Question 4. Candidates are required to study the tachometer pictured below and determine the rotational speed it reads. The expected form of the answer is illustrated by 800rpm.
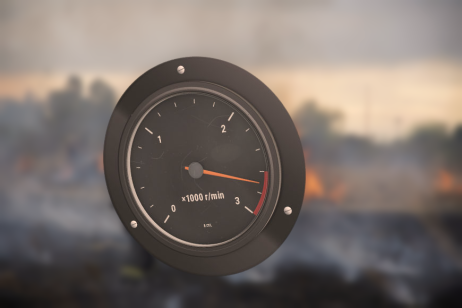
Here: 2700rpm
